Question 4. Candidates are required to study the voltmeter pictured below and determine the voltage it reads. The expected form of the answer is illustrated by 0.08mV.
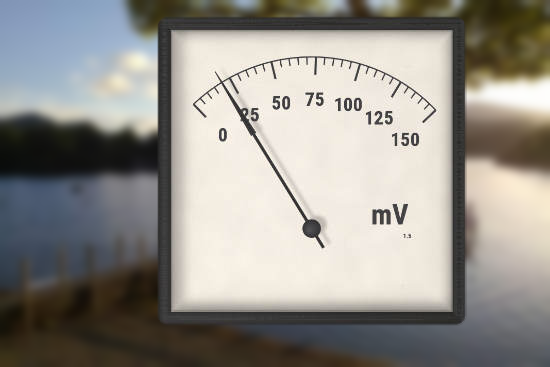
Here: 20mV
